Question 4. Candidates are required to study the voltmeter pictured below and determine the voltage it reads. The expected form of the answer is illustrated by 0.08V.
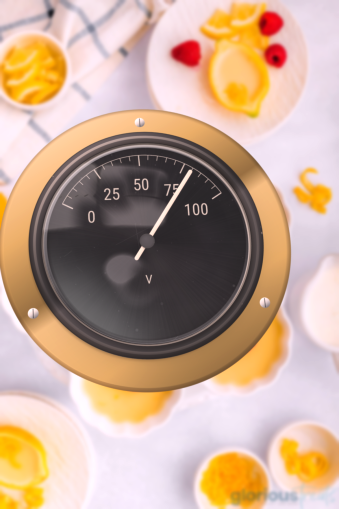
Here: 80V
